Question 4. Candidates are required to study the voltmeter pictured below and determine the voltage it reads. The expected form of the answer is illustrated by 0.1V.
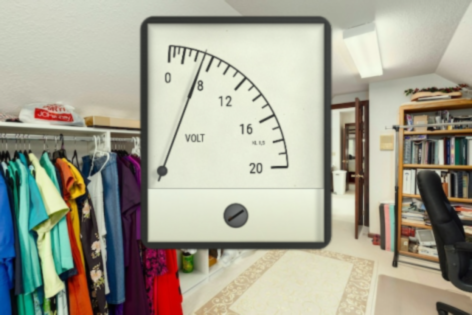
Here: 7V
